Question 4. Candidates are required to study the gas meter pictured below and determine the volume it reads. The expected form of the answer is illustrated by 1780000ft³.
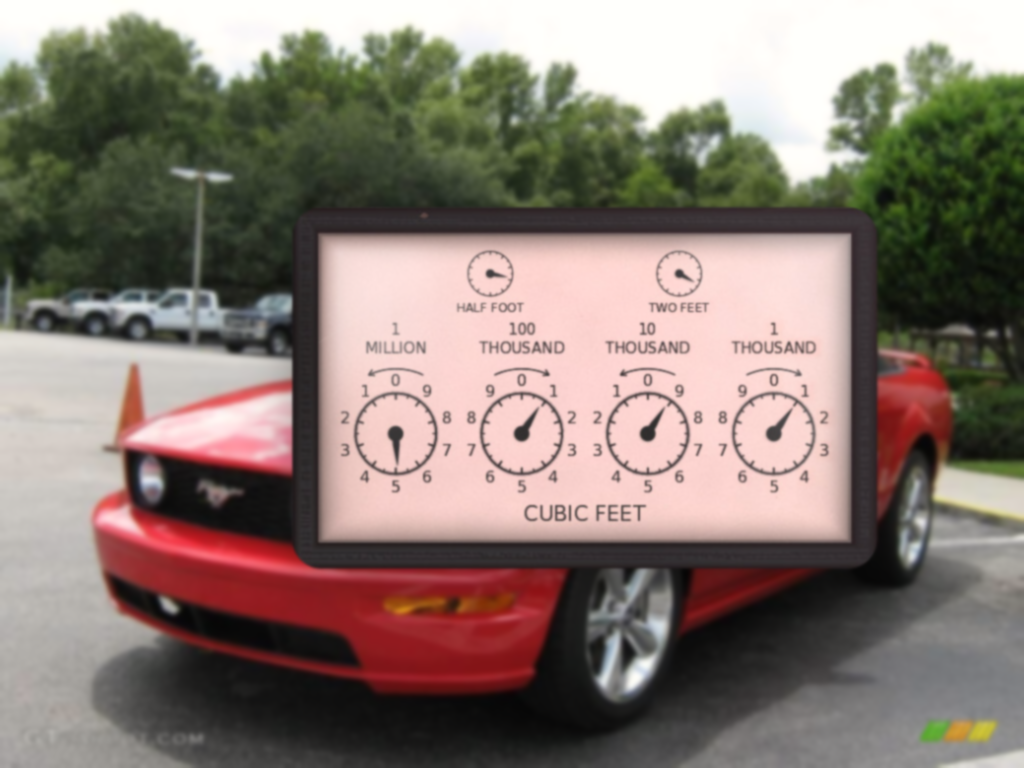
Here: 509100ft³
